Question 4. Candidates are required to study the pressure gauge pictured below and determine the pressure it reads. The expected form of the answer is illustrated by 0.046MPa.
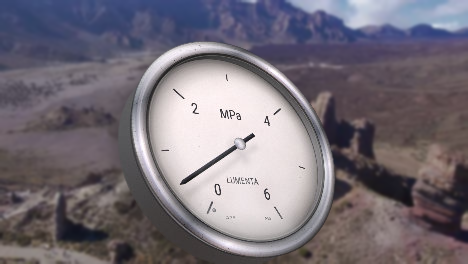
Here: 0.5MPa
